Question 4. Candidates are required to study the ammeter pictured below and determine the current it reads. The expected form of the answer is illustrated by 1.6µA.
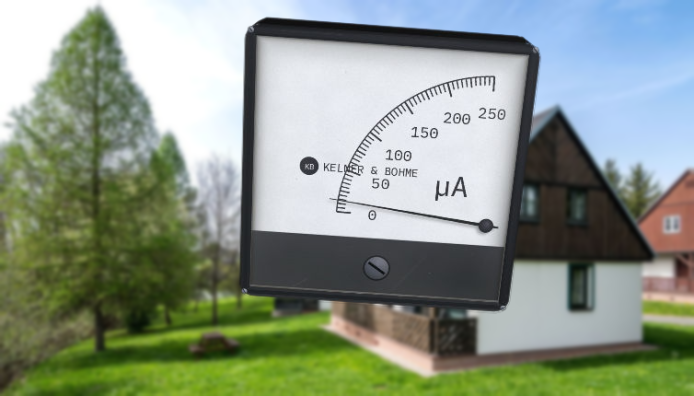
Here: 15µA
